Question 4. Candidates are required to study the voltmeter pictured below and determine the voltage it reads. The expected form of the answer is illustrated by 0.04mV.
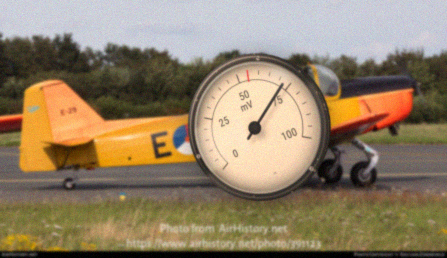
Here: 72.5mV
